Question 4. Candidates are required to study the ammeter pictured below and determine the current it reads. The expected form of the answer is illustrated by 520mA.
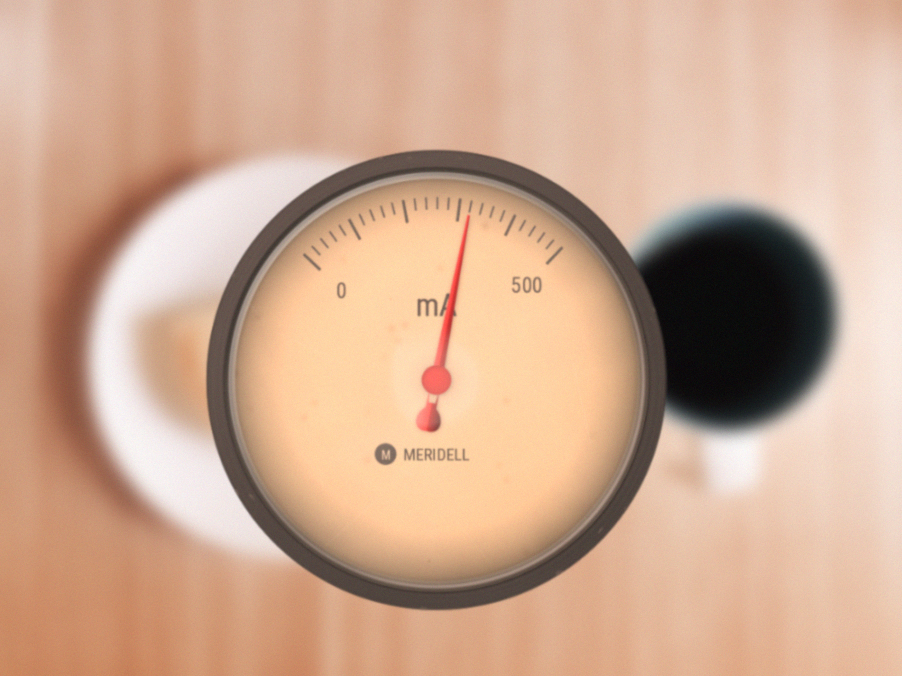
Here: 320mA
